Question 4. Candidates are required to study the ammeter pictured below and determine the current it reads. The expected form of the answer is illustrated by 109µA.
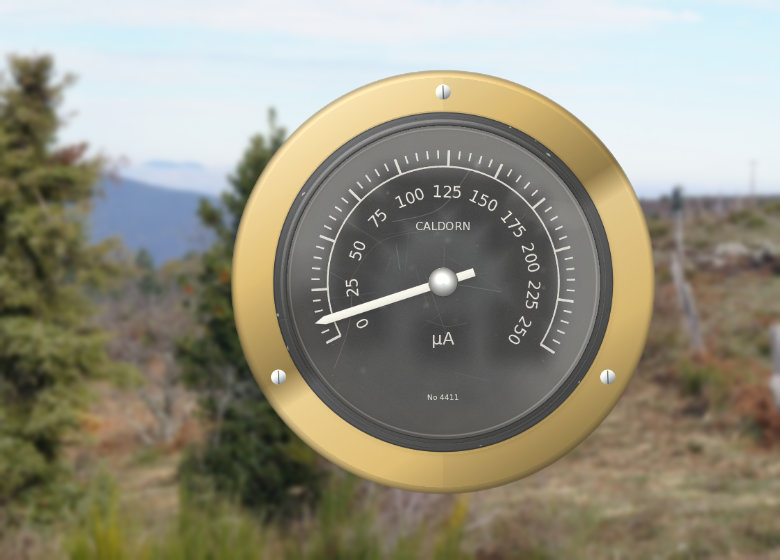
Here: 10µA
